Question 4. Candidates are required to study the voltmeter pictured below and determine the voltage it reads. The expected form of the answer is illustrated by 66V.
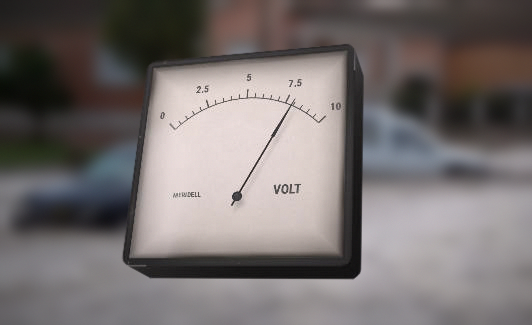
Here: 8V
